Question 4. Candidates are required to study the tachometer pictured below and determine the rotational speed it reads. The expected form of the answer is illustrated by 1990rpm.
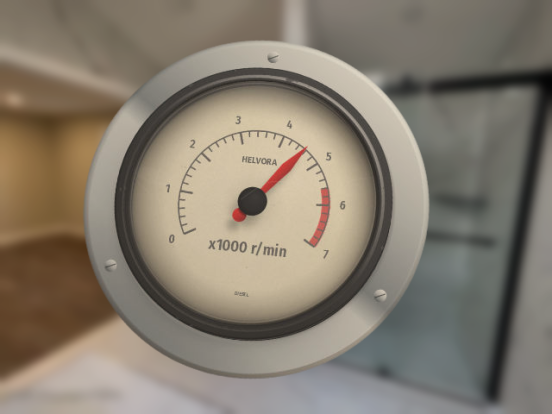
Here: 4600rpm
